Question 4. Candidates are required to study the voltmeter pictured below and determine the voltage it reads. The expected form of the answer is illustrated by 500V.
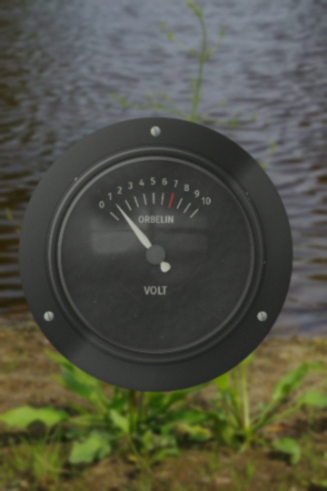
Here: 1V
